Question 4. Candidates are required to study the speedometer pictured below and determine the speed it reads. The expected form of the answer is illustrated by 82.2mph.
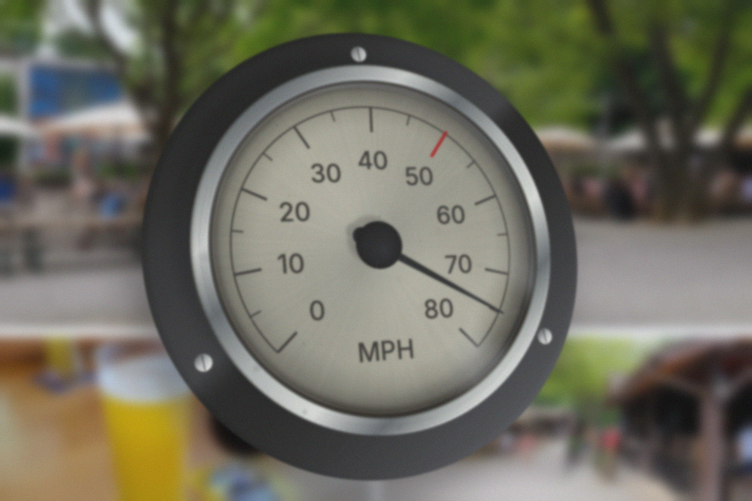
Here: 75mph
